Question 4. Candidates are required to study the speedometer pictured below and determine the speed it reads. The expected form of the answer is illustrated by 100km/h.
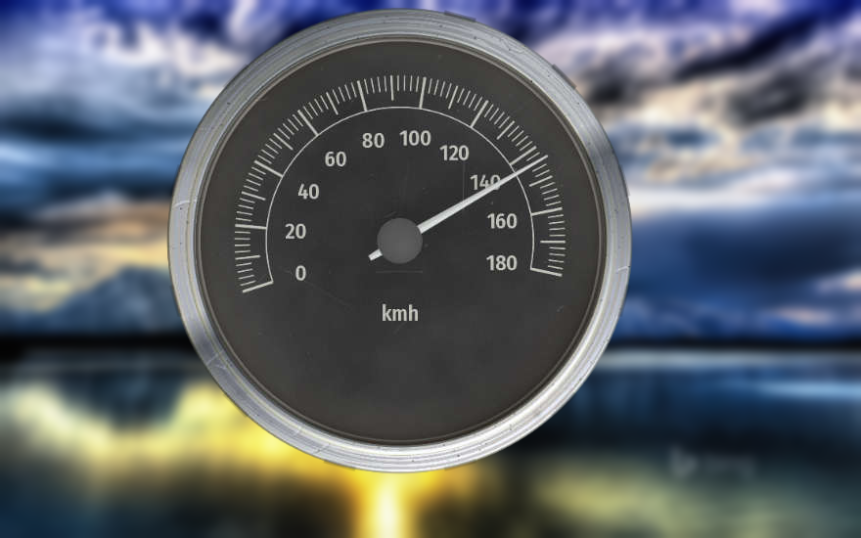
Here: 144km/h
